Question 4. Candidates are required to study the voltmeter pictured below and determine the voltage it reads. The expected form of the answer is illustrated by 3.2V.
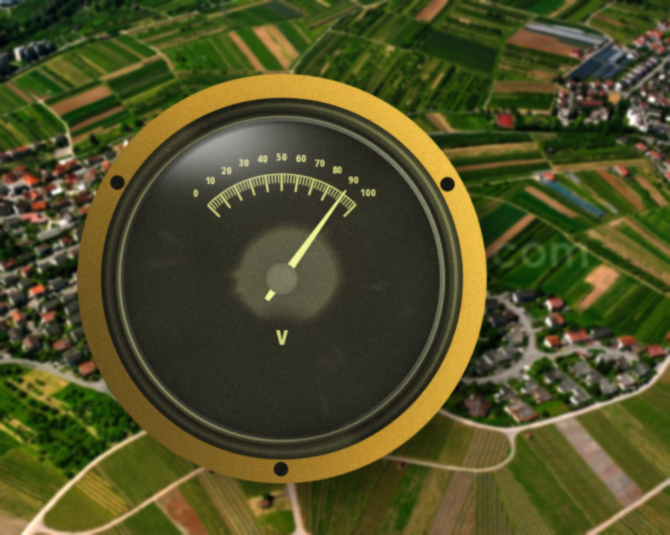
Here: 90V
